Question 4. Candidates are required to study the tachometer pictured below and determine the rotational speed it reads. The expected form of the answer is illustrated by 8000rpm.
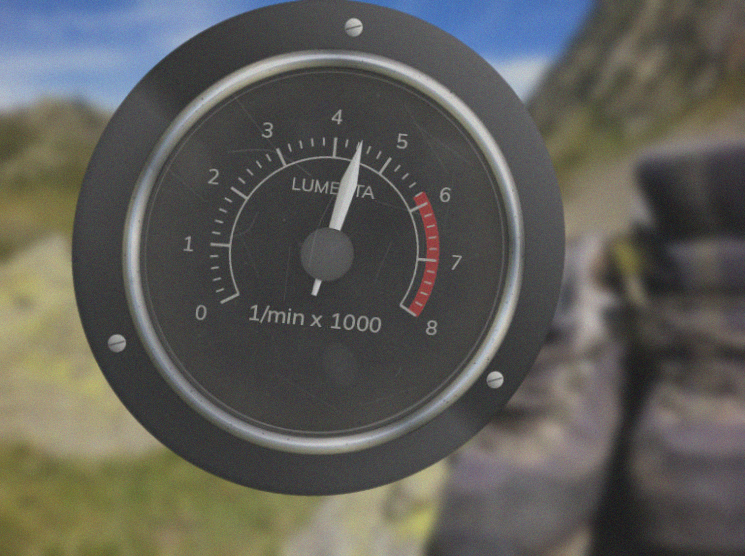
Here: 4400rpm
